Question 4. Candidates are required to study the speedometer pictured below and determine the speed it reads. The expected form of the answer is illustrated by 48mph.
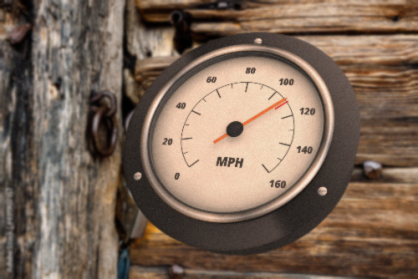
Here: 110mph
